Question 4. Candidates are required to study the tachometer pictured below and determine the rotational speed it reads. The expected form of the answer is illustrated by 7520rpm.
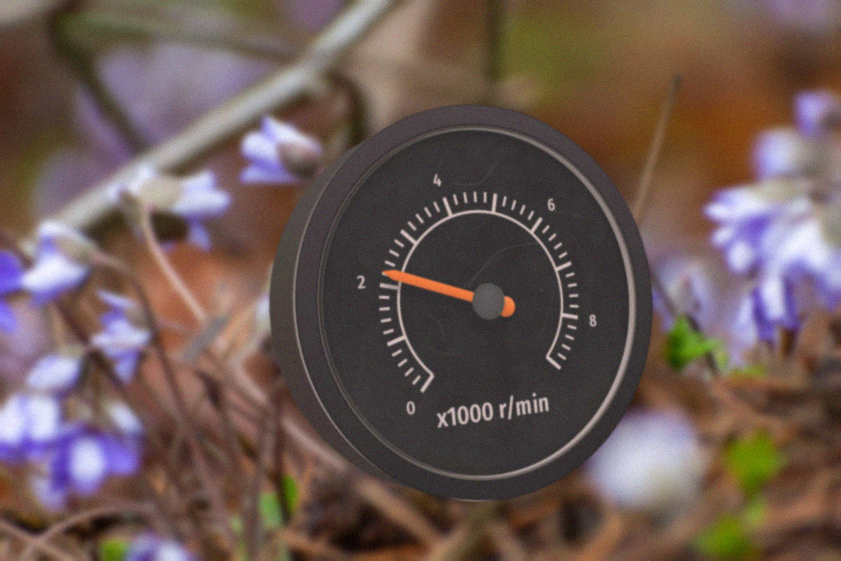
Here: 2200rpm
